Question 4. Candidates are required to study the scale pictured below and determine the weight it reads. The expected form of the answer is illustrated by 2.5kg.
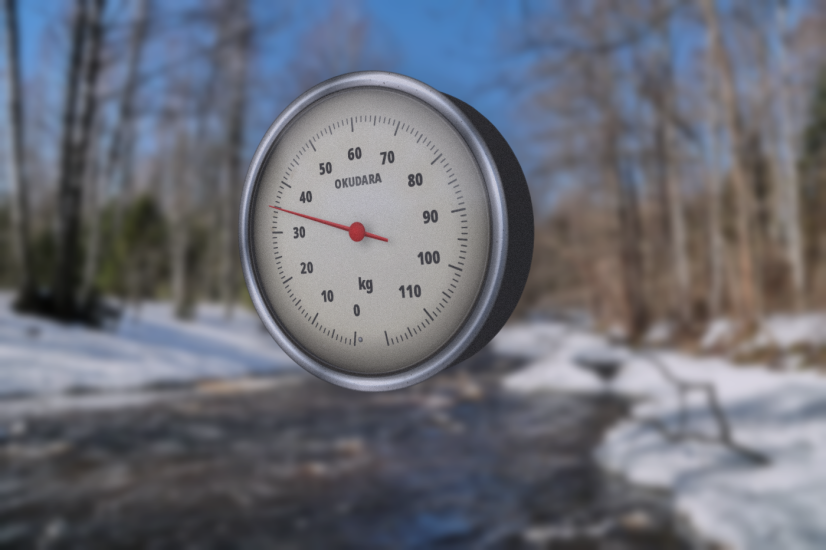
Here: 35kg
